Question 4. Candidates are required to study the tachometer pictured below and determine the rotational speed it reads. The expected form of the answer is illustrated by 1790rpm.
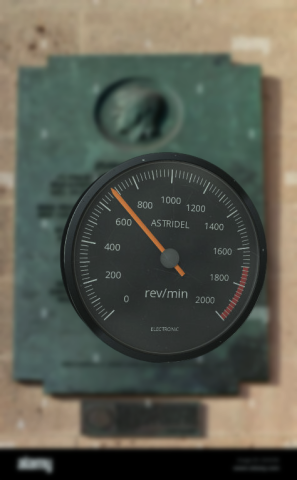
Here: 680rpm
